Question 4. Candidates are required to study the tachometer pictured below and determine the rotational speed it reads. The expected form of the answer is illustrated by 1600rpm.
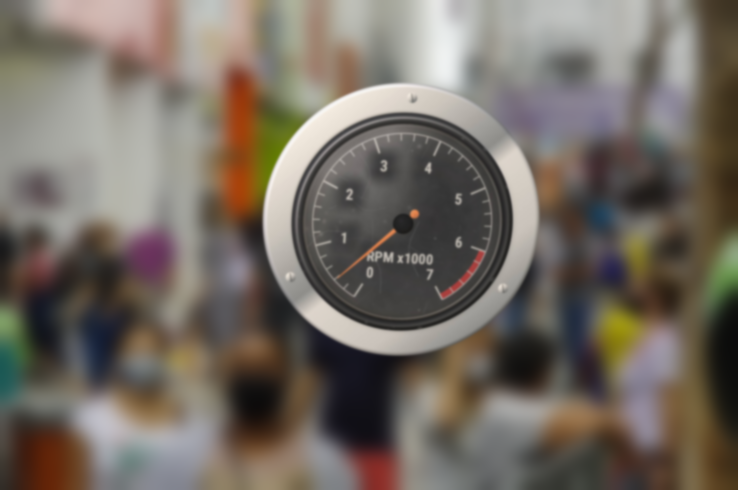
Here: 400rpm
